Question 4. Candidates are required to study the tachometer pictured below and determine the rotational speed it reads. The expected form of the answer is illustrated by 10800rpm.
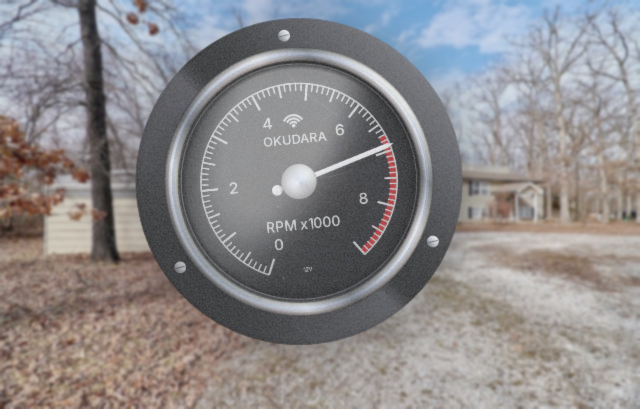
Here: 6900rpm
